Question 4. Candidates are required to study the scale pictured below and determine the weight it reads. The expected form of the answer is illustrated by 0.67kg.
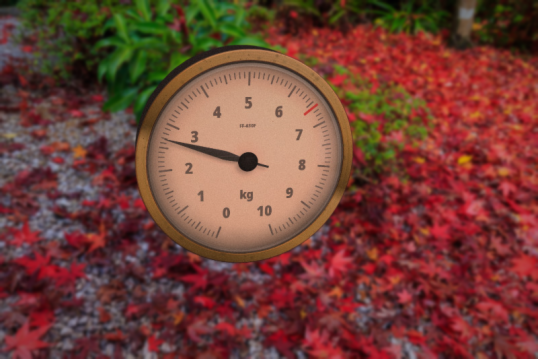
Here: 2.7kg
